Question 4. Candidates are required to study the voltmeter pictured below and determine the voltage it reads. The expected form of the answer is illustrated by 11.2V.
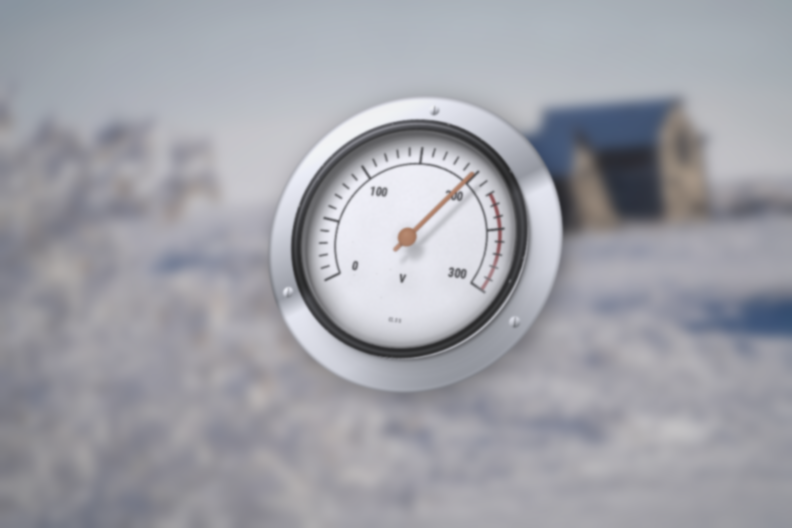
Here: 200V
